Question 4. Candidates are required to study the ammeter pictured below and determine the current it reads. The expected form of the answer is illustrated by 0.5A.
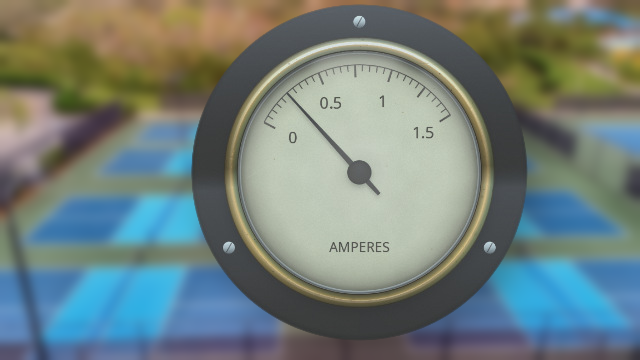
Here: 0.25A
